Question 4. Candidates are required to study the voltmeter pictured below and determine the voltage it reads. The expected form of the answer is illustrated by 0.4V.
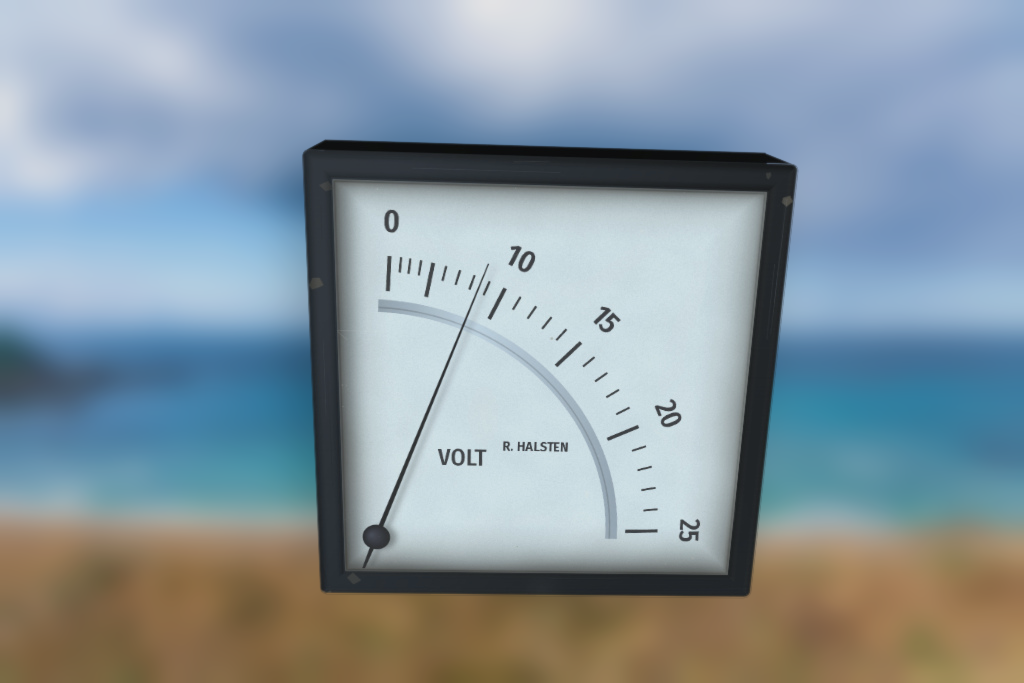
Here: 8.5V
